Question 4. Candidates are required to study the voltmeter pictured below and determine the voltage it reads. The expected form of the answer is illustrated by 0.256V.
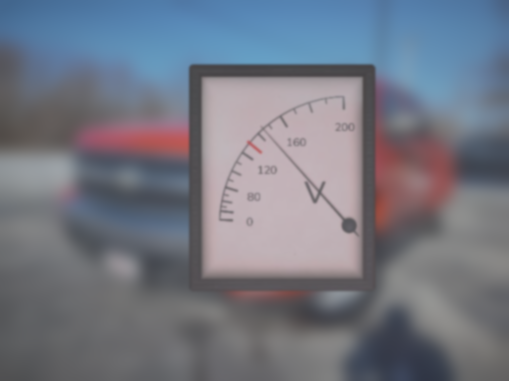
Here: 145V
